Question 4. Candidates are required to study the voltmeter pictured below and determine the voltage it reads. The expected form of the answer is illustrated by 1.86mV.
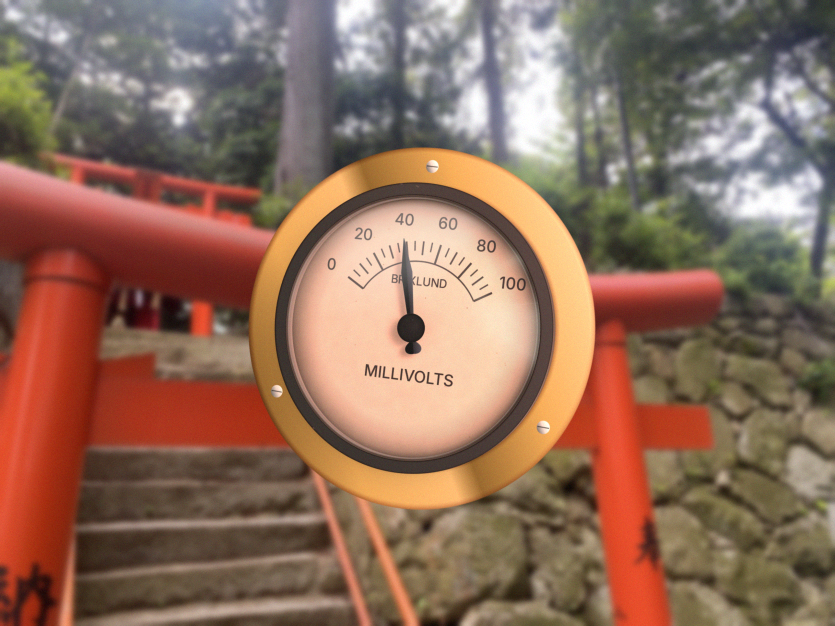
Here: 40mV
